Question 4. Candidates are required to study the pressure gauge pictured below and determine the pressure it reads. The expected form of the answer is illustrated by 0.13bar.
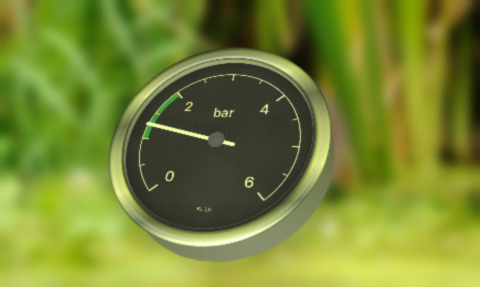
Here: 1.25bar
